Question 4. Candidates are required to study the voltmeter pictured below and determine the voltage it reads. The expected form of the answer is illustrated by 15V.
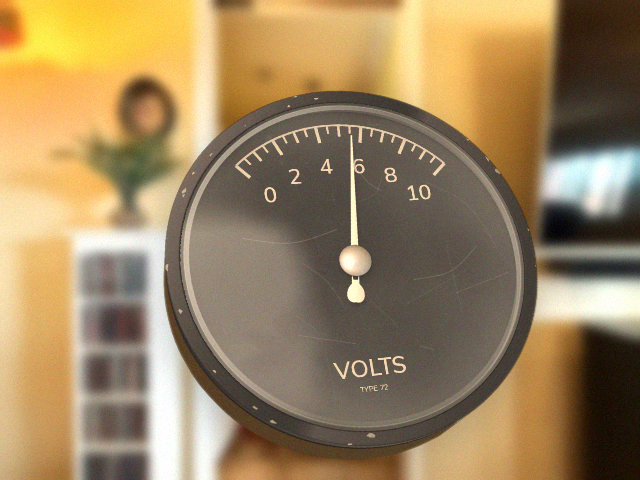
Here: 5.5V
